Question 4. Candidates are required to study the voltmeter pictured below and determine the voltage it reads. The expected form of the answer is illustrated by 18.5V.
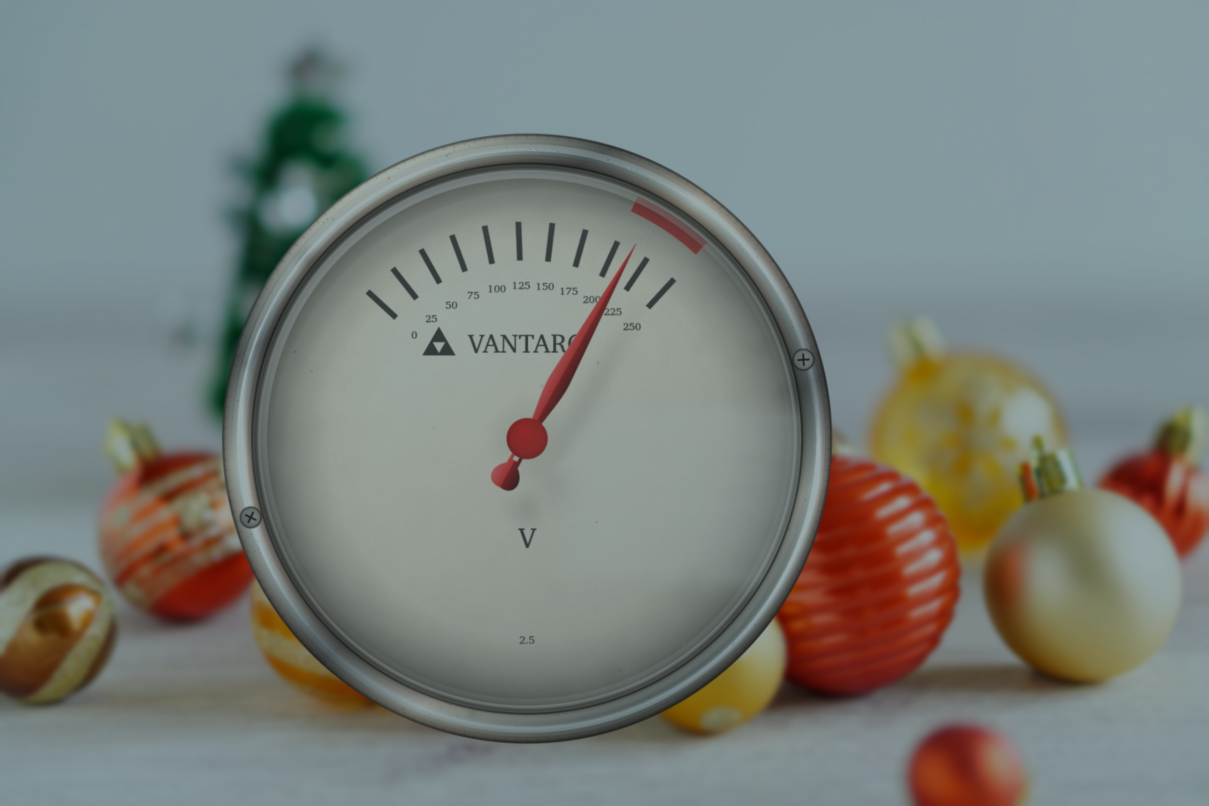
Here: 212.5V
